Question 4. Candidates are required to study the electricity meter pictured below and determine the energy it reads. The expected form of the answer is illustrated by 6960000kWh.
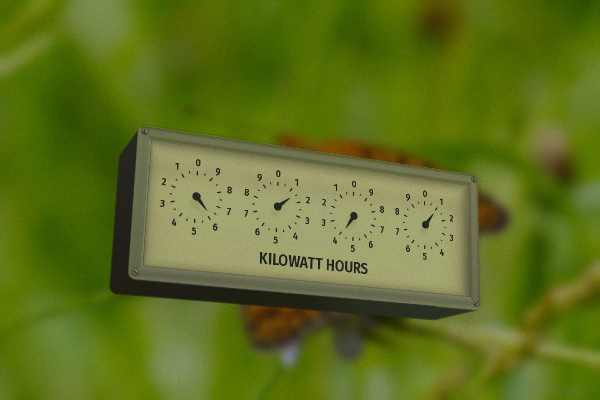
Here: 6141kWh
